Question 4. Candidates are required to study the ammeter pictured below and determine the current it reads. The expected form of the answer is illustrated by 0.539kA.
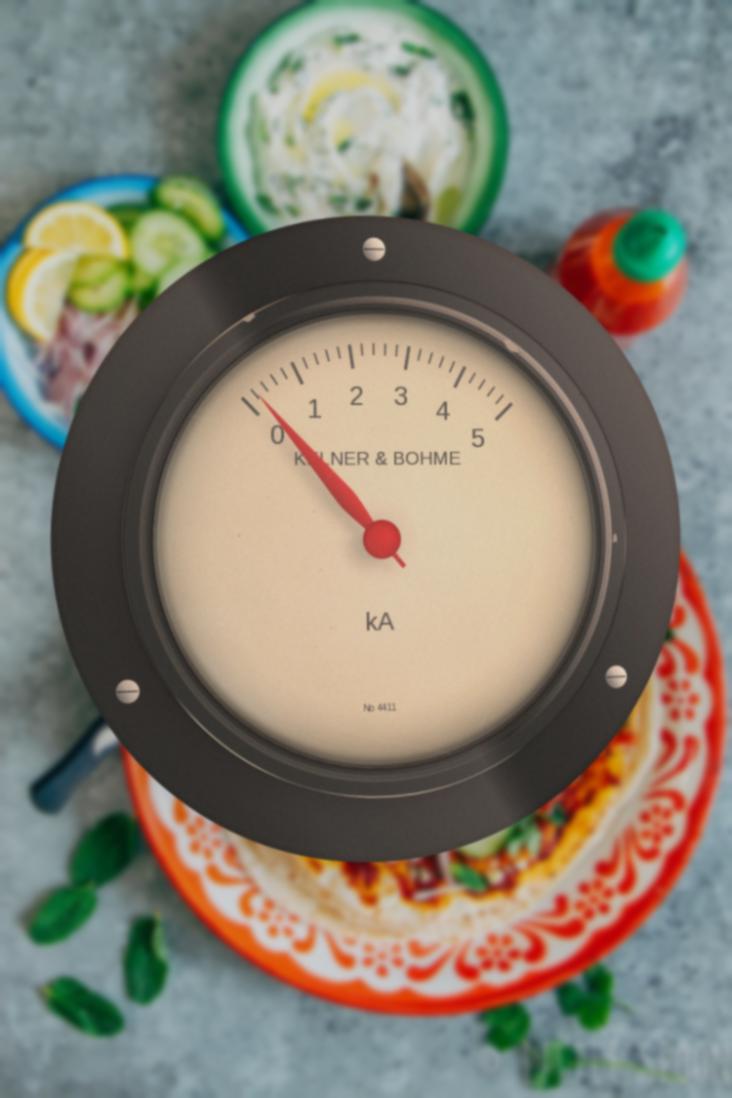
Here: 0.2kA
